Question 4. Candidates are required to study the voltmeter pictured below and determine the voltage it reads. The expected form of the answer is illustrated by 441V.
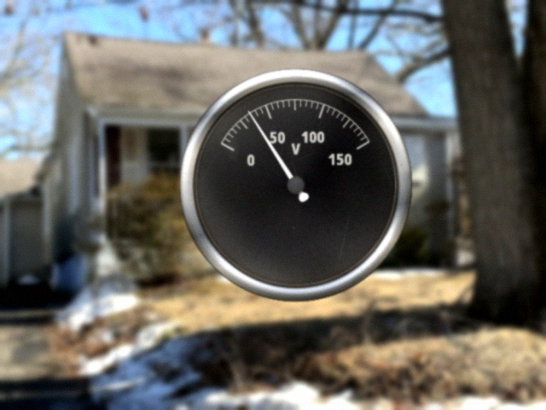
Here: 35V
